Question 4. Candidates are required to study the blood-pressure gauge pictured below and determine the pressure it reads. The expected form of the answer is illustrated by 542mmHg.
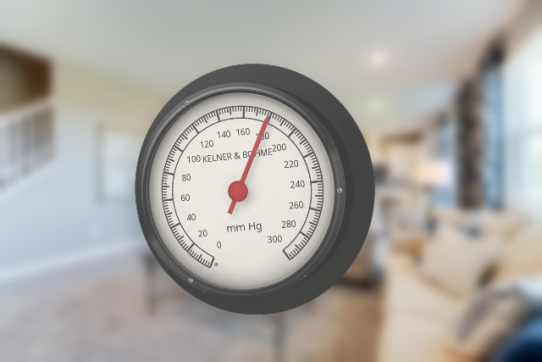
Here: 180mmHg
